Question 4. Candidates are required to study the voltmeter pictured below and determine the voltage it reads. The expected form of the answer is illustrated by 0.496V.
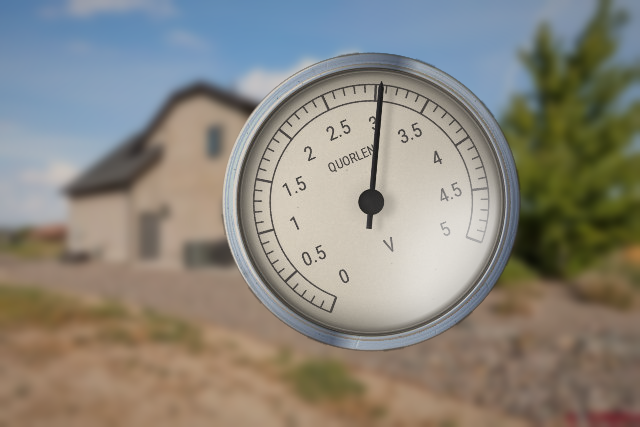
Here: 3.05V
